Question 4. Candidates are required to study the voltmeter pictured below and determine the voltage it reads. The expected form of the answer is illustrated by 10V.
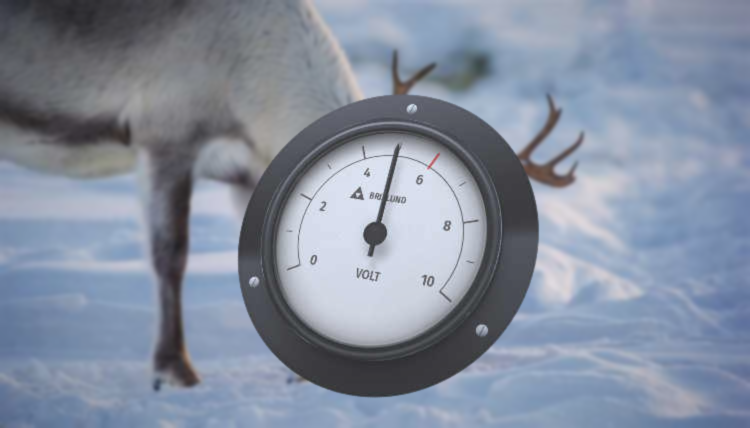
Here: 5V
